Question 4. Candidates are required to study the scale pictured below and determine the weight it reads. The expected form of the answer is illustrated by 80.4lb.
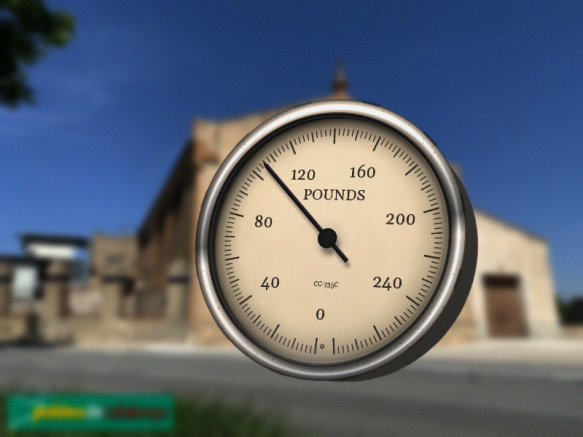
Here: 106lb
